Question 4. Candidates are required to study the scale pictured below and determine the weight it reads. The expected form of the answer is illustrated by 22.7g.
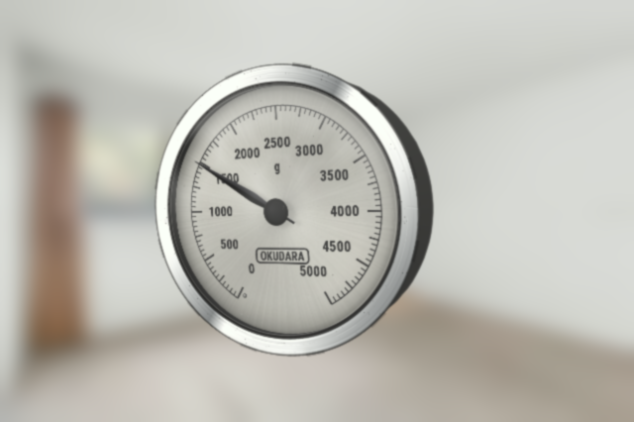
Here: 1500g
